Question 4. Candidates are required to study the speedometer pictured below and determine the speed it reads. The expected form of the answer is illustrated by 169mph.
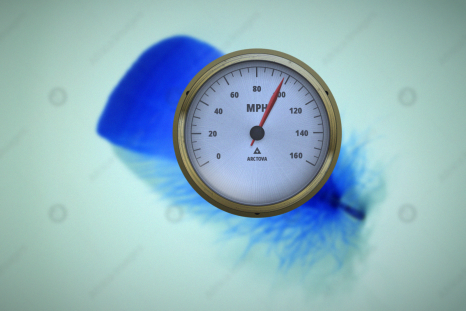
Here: 97.5mph
